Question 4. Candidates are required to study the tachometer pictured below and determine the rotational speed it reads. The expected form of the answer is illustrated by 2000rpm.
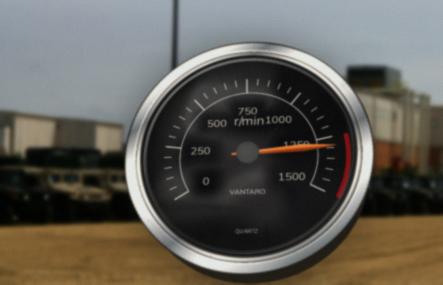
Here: 1300rpm
